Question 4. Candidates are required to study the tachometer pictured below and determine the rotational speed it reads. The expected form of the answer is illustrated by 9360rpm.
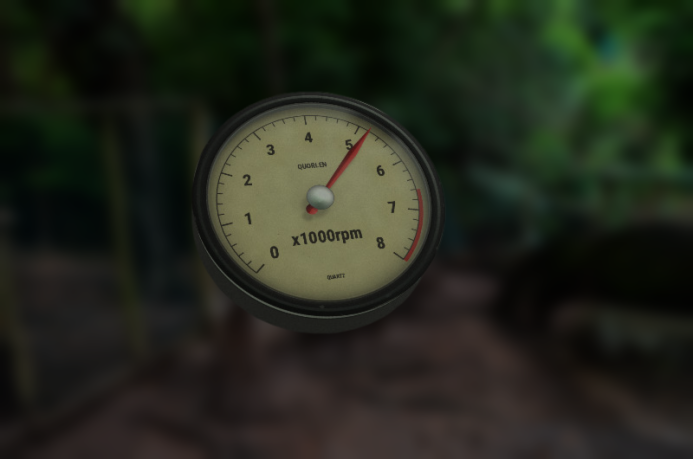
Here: 5200rpm
